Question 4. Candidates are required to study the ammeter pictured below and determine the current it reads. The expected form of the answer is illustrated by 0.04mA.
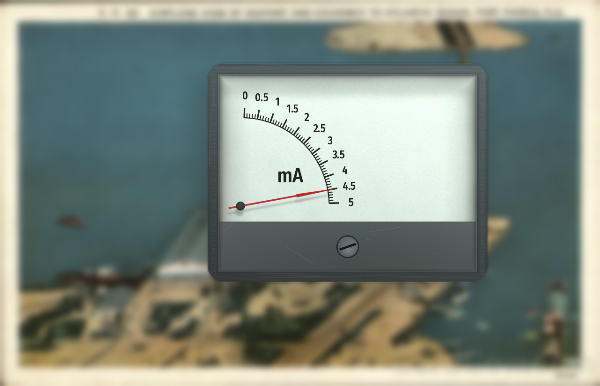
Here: 4.5mA
